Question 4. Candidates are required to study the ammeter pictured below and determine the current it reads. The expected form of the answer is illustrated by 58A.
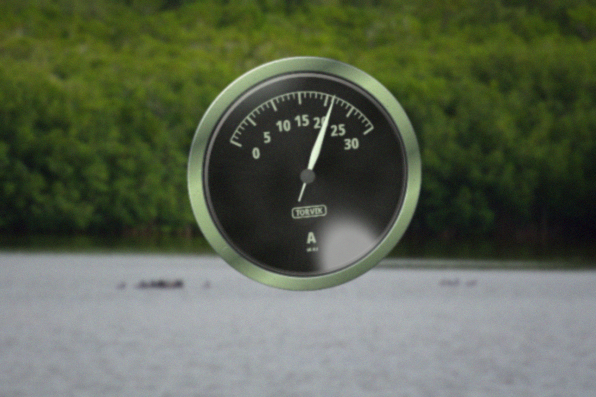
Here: 21A
